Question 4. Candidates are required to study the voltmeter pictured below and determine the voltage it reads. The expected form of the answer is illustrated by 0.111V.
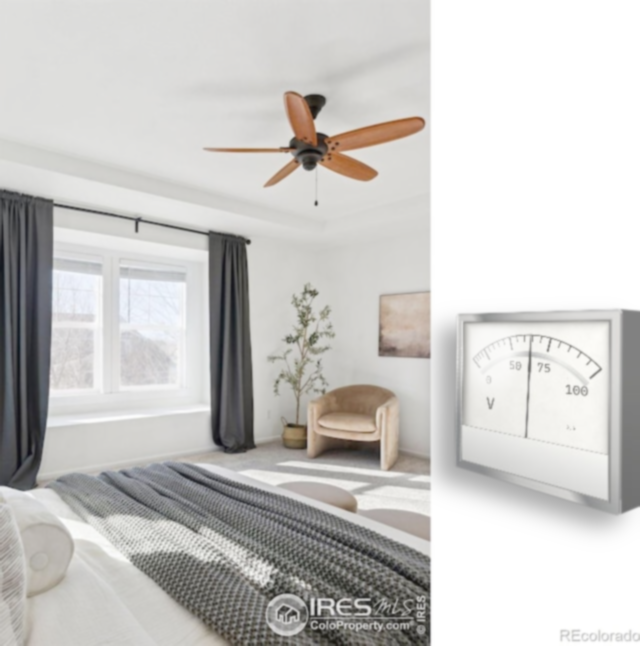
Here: 65V
